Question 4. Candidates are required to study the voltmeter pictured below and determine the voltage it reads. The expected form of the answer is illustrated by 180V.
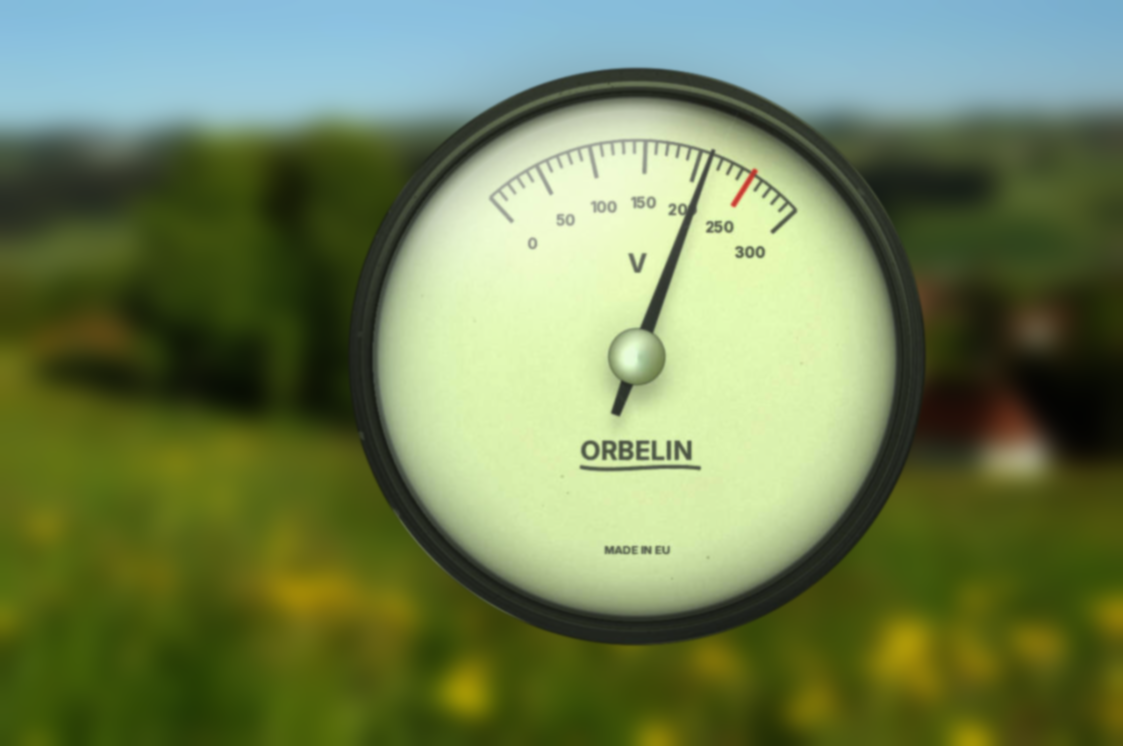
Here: 210V
